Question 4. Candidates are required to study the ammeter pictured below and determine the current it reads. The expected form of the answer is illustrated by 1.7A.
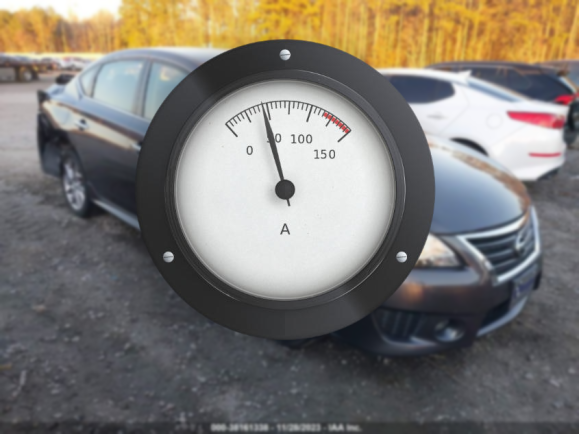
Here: 45A
